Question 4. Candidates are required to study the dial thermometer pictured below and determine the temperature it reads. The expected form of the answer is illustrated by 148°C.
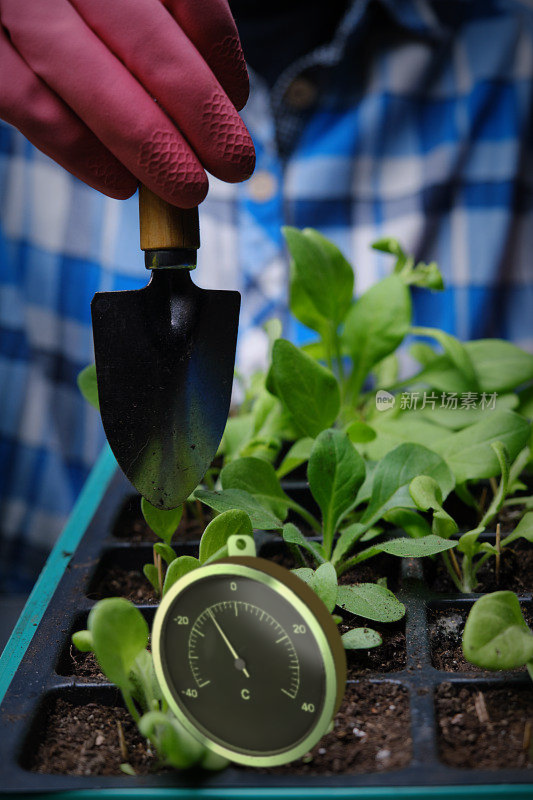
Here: -10°C
